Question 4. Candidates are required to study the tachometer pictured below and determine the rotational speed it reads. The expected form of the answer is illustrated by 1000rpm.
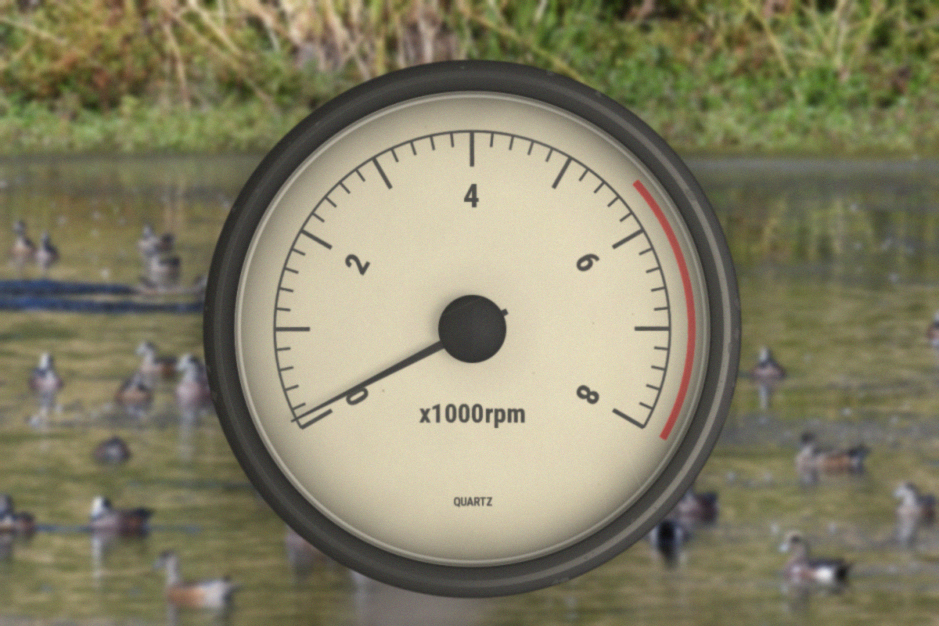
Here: 100rpm
